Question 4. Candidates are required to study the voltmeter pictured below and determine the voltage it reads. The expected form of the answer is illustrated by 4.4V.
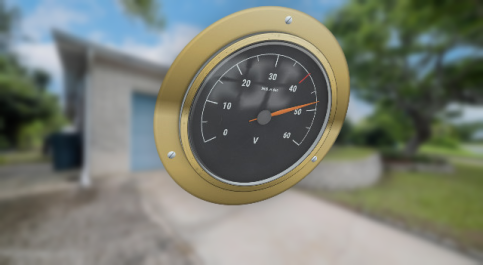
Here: 47.5V
